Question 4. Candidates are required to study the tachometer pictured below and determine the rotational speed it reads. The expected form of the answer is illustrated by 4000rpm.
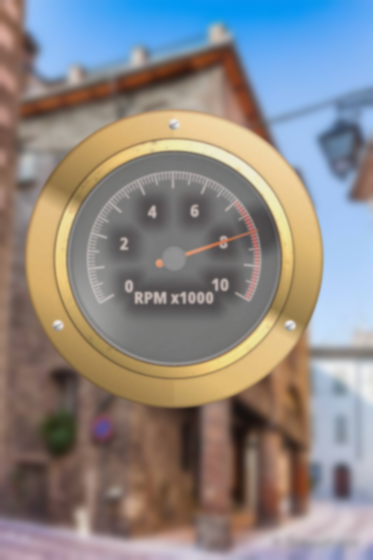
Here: 8000rpm
